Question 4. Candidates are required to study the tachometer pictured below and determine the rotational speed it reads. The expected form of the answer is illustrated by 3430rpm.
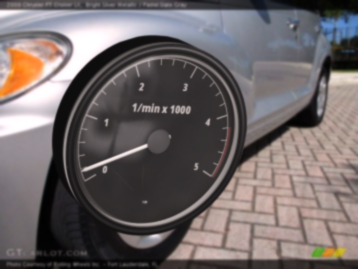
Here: 200rpm
